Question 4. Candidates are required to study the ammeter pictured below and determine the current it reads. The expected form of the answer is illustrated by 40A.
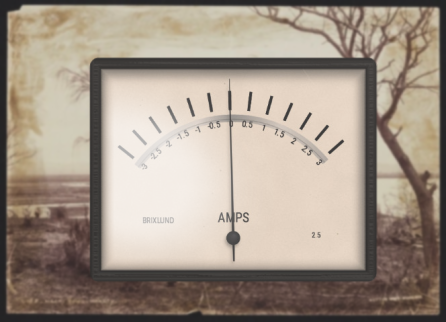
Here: 0A
